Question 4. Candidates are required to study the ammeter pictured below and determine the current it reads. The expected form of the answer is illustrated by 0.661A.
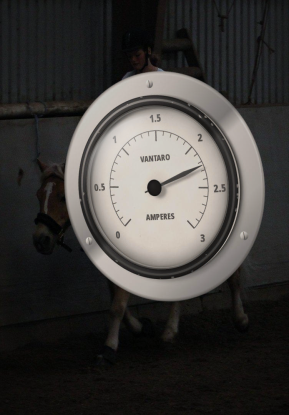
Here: 2.25A
